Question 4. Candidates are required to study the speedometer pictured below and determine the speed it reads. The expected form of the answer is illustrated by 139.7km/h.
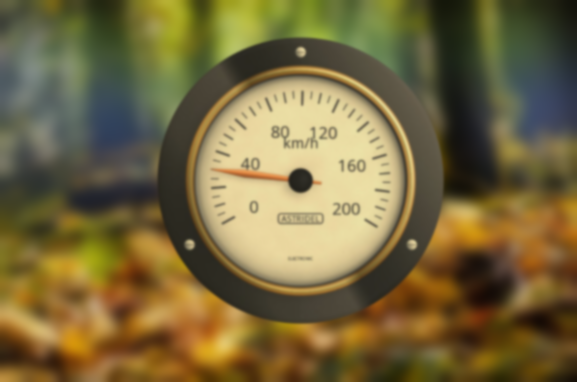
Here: 30km/h
